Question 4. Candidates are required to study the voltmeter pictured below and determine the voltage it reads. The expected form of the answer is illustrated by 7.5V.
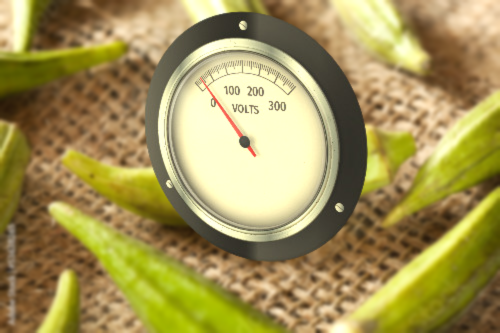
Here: 25V
